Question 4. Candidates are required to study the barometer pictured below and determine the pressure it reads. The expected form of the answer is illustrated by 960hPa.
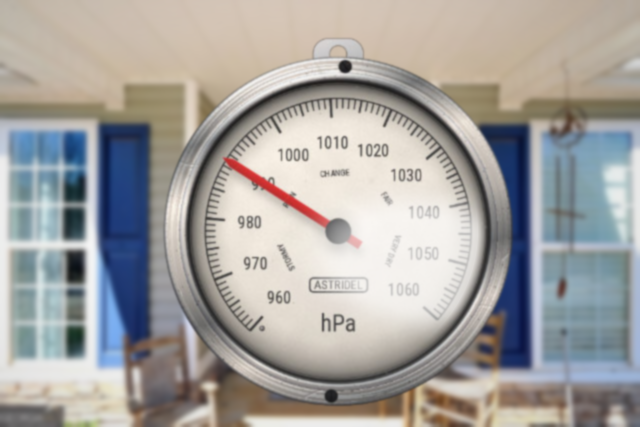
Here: 990hPa
